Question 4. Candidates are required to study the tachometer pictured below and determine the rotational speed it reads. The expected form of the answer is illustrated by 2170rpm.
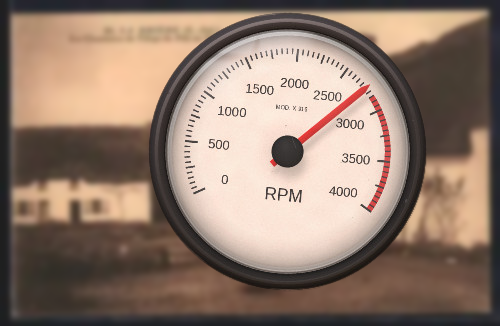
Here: 2750rpm
